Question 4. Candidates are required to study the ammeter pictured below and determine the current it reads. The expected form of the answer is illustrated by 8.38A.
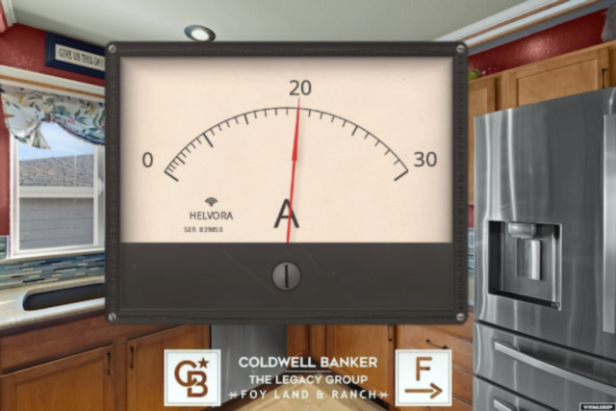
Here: 20A
